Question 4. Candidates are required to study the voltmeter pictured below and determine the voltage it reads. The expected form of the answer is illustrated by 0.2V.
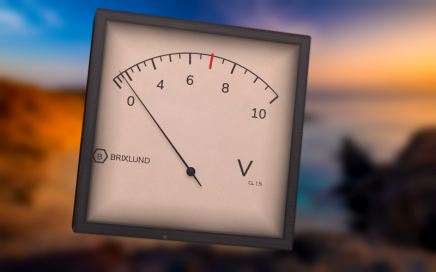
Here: 1.5V
